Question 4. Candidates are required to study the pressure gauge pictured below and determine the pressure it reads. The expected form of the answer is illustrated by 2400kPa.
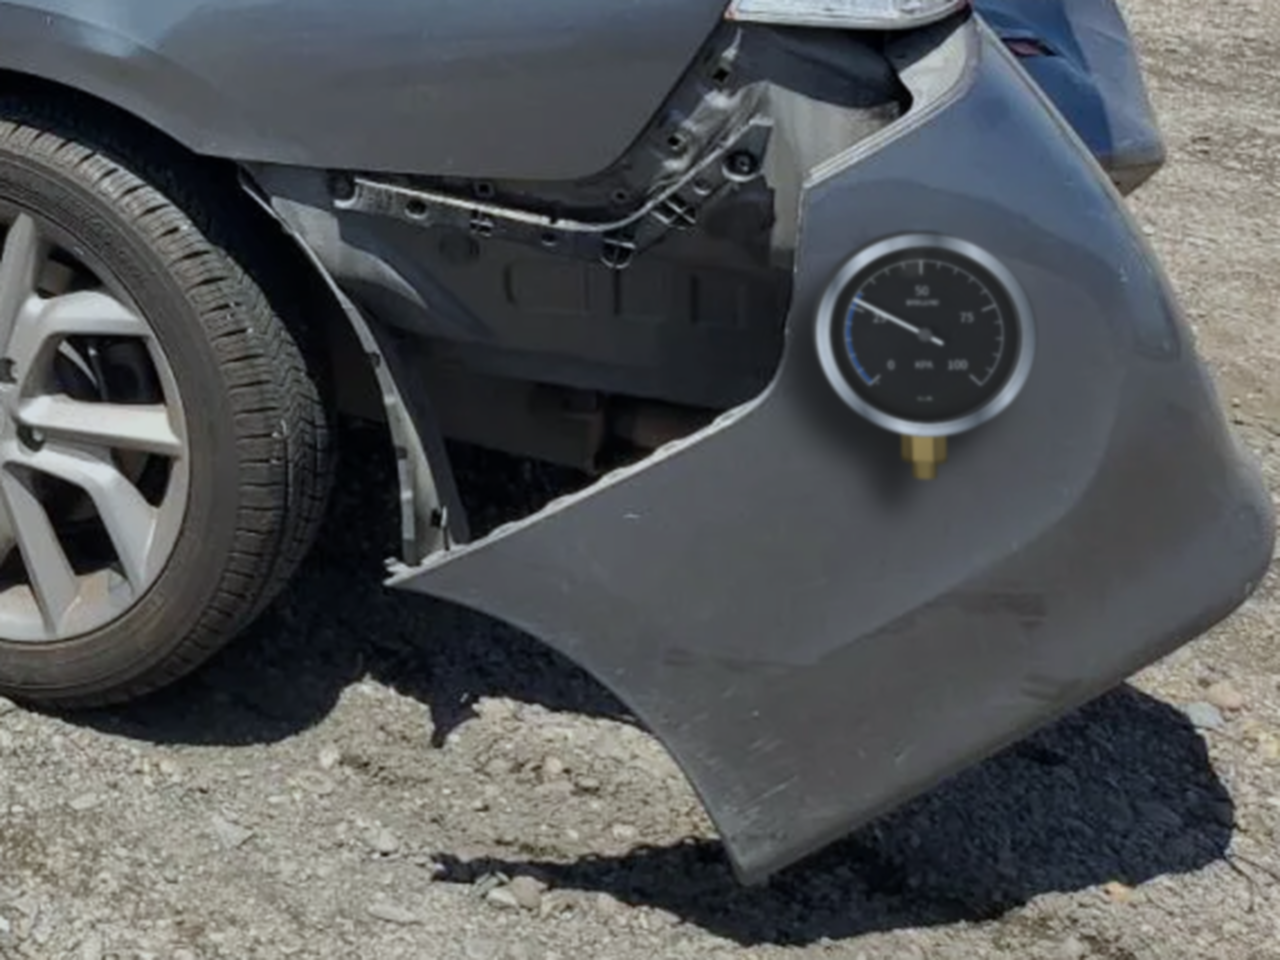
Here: 27.5kPa
